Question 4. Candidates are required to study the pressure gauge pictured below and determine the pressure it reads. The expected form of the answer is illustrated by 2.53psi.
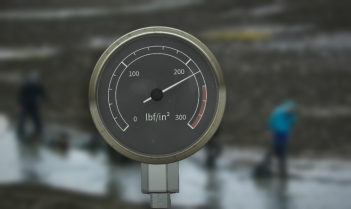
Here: 220psi
